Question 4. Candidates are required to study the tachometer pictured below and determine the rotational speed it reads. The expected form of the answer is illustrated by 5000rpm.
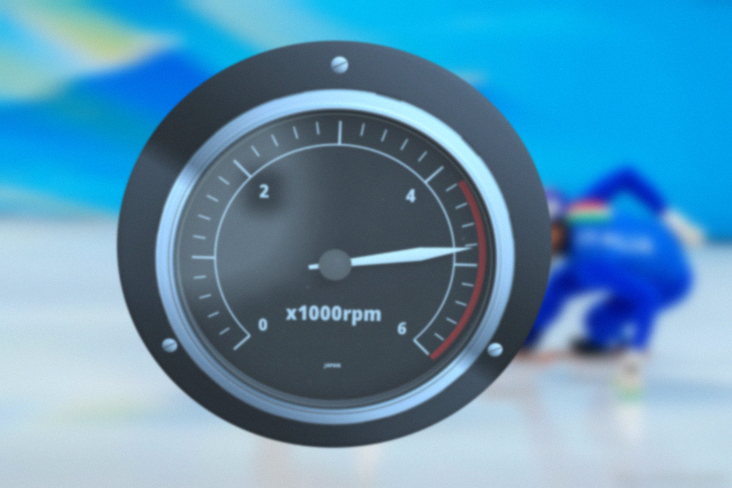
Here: 4800rpm
